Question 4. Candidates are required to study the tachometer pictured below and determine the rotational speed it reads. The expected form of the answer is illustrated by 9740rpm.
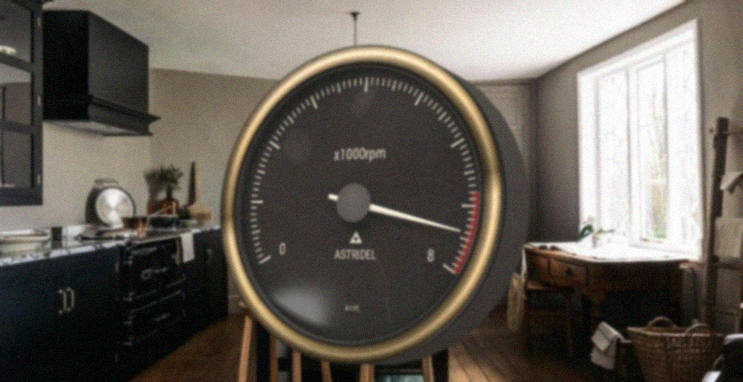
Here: 7400rpm
